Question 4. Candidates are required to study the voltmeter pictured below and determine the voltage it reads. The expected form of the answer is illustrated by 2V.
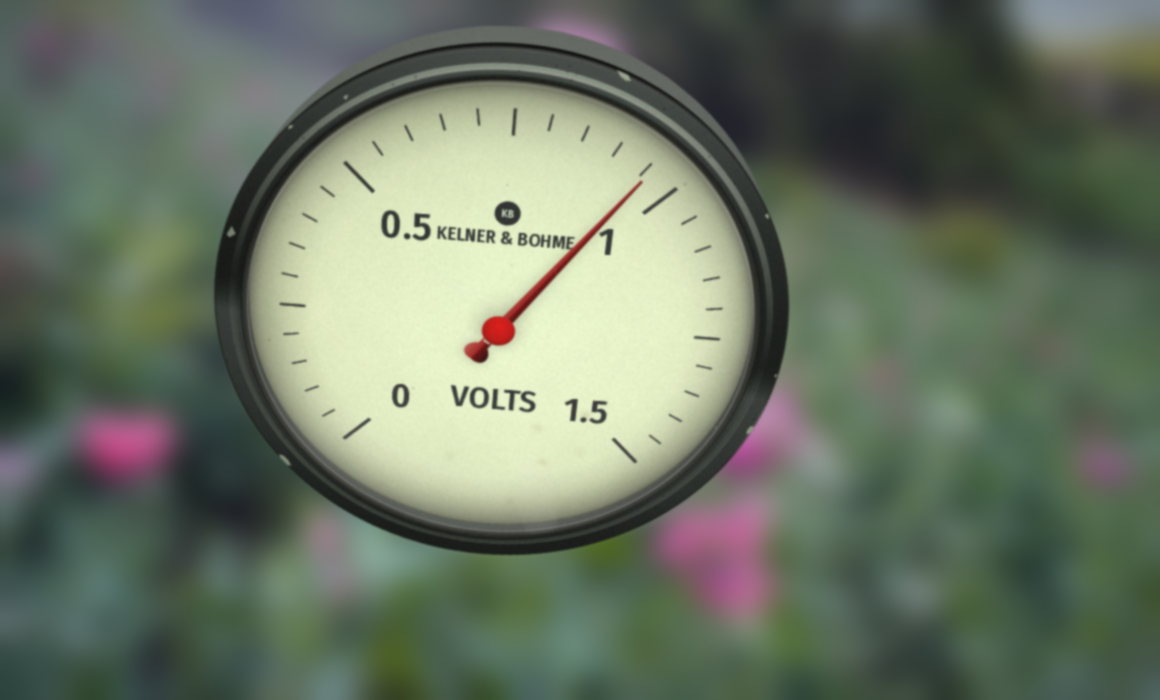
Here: 0.95V
